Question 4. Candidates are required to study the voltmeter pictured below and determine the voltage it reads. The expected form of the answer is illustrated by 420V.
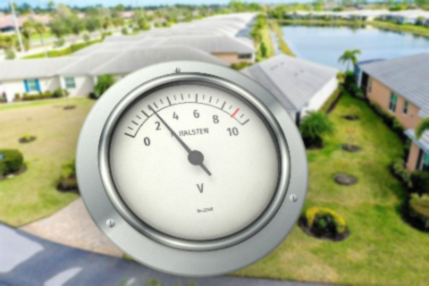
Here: 2.5V
